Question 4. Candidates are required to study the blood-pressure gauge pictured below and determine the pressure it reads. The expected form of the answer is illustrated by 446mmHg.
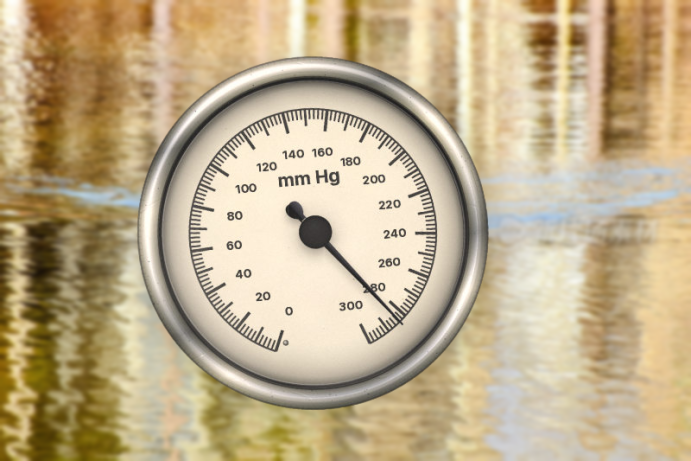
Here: 284mmHg
